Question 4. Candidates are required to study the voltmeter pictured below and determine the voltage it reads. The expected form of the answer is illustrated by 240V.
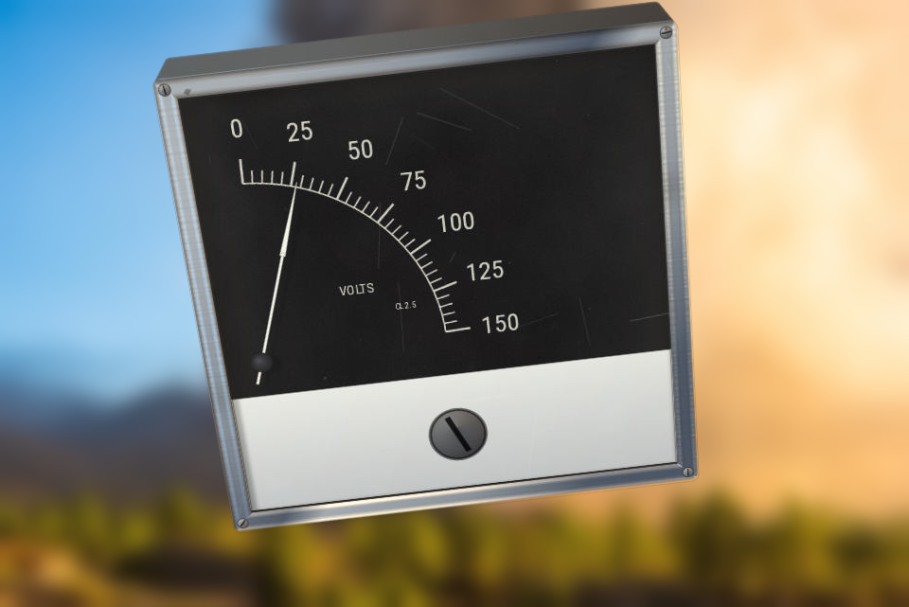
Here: 27.5V
